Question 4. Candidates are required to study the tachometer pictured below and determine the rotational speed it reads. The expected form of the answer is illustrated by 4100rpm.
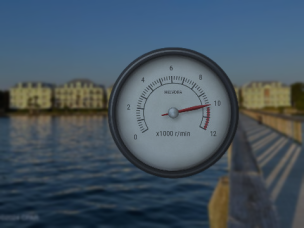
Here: 10000rpm
